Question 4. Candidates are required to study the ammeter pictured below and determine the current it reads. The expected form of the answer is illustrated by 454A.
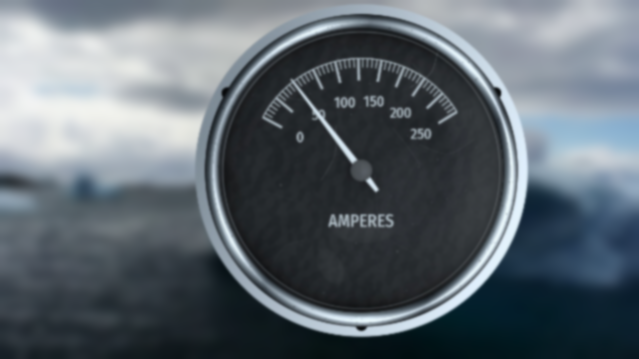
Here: 50A
